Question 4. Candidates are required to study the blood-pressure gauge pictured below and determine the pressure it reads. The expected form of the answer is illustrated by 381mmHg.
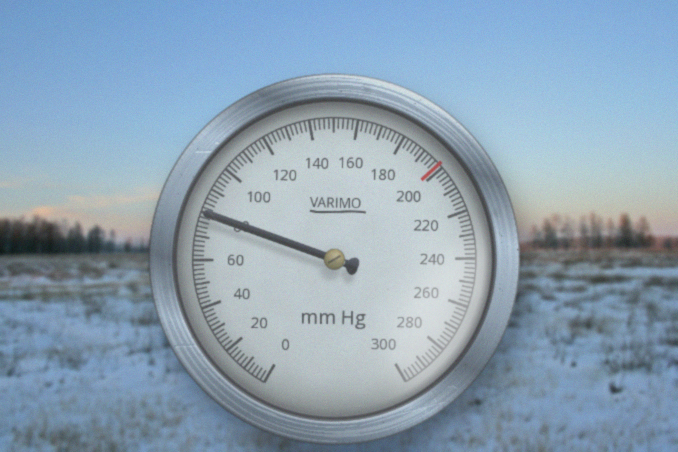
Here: 80mmHg
